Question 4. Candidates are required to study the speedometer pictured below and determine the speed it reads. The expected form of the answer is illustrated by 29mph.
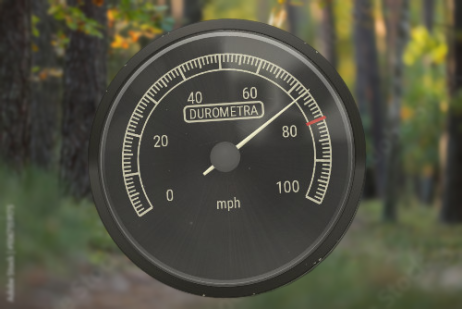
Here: 73mph
